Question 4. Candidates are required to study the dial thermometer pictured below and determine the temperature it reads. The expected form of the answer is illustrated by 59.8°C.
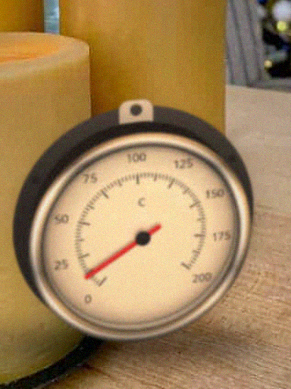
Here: 12.5°C
